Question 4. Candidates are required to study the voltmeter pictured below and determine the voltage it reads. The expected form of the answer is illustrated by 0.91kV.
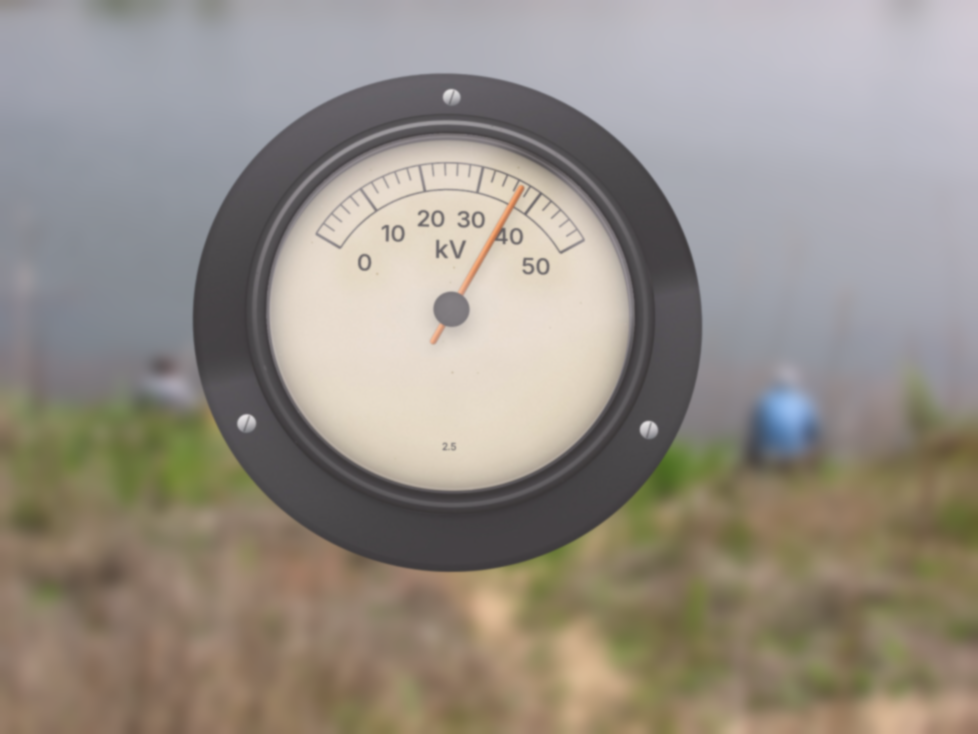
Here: 37kV
